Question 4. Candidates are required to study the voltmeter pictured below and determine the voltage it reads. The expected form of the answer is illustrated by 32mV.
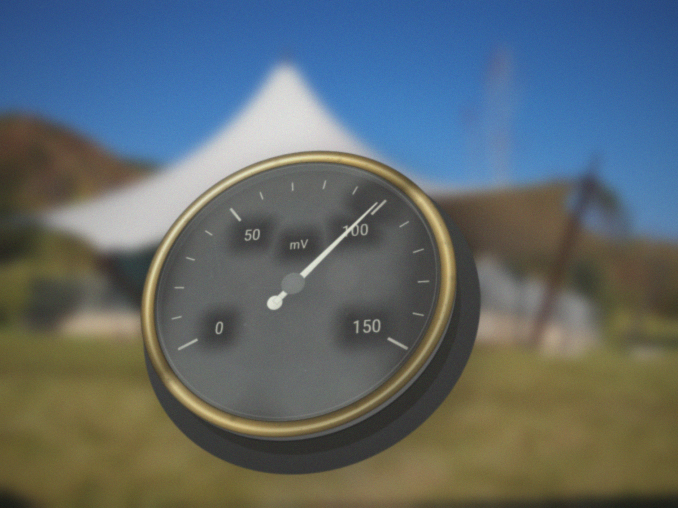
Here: 100mV
